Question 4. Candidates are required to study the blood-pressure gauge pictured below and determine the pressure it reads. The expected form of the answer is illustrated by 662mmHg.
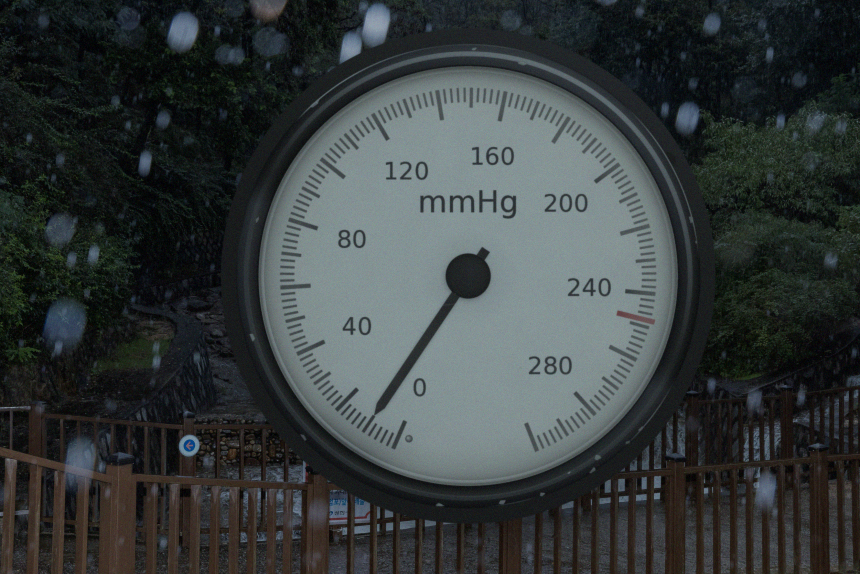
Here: 10mmHg
